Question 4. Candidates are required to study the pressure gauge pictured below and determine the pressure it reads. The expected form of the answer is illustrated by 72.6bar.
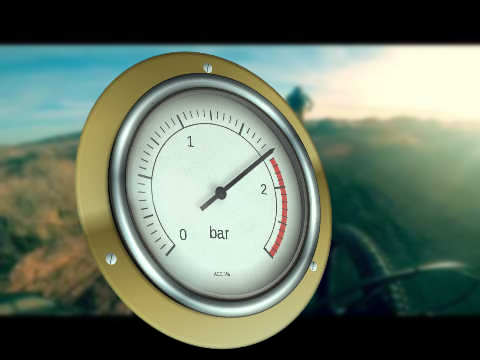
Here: 1.75bar
